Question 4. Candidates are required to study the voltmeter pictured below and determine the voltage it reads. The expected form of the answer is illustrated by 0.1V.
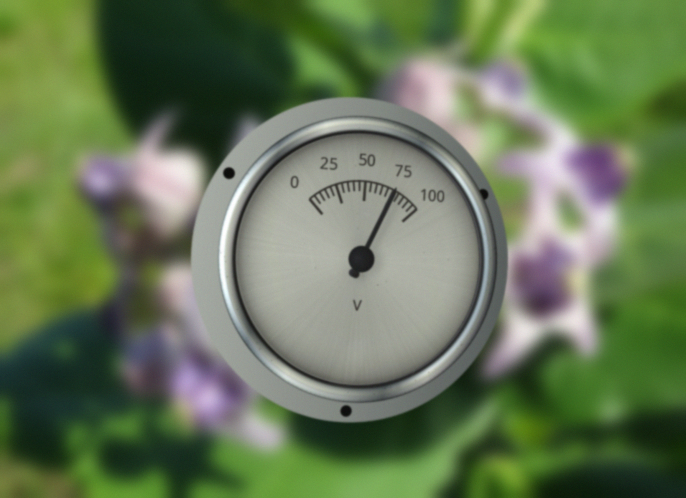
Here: 75V
